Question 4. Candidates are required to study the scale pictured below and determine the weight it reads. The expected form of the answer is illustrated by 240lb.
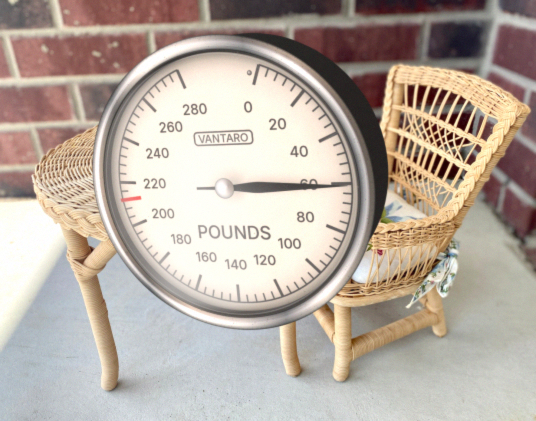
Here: 60lb
